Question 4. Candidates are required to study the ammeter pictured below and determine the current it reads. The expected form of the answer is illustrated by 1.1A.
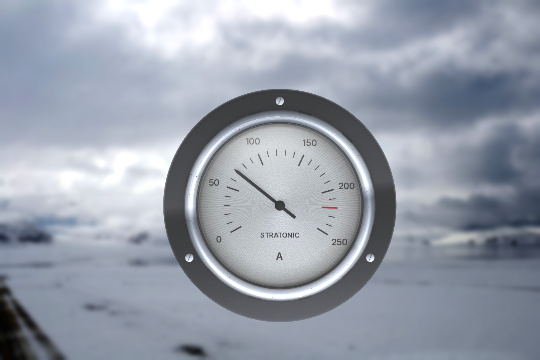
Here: 70A
